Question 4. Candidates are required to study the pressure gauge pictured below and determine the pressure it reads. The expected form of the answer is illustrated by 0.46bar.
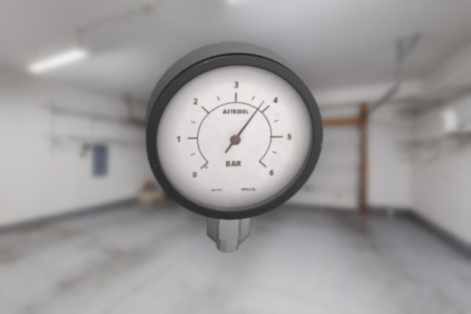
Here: 3.75bar
